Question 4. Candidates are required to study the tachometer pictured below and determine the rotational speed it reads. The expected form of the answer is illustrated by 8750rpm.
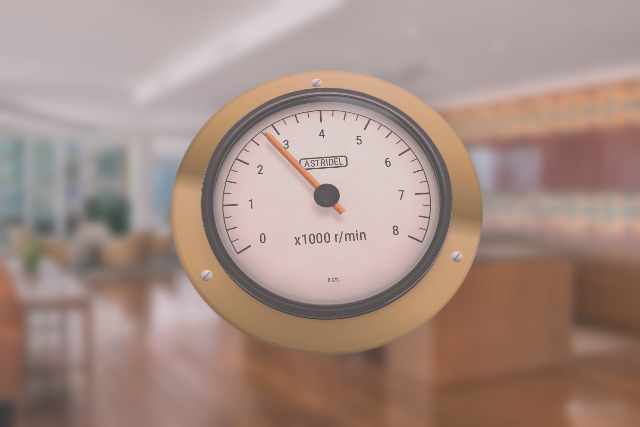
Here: 2750rpm
